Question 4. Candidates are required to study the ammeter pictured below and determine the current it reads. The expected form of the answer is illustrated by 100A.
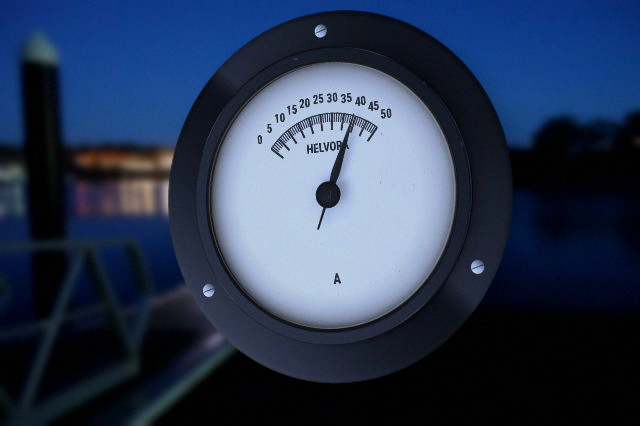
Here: 40A
